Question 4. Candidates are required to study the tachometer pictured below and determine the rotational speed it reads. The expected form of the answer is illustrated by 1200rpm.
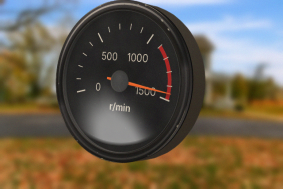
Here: 1450rpm
